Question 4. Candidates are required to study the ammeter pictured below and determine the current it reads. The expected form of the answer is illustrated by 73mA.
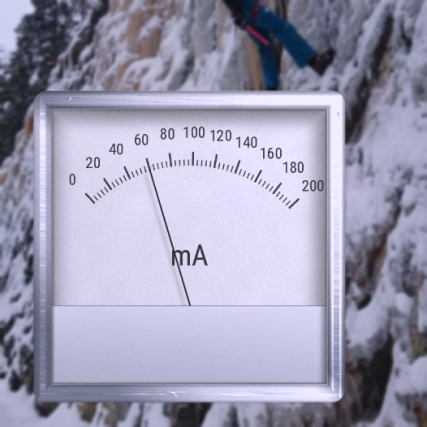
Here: 60mA
